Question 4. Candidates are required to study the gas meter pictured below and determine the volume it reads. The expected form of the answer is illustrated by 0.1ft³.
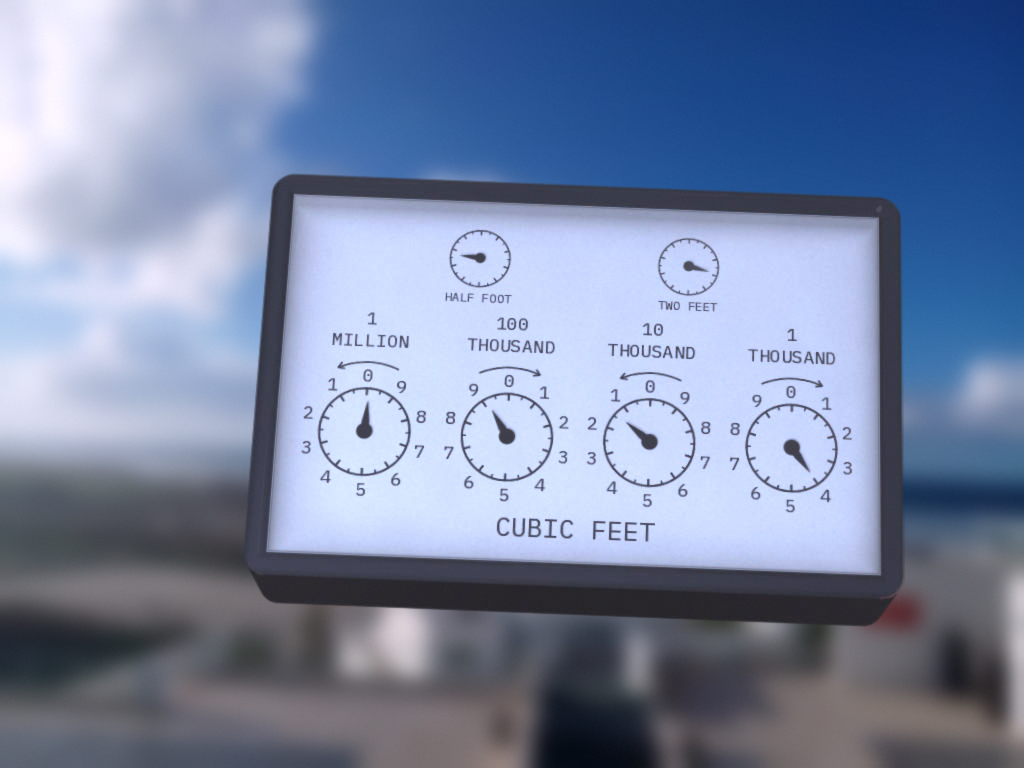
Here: 991400ft³
